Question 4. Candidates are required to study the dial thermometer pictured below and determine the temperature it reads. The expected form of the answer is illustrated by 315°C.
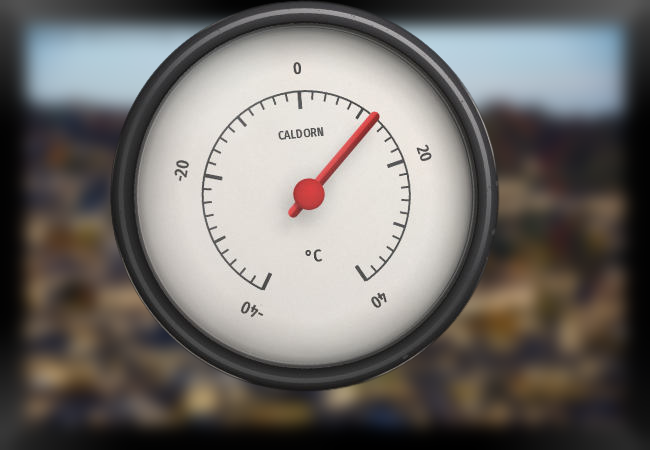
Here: 12°C
